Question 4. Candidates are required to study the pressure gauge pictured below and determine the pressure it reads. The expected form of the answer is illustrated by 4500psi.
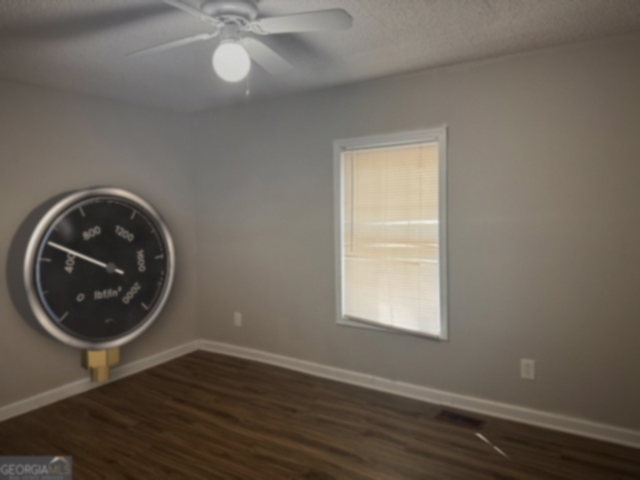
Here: 500psi
